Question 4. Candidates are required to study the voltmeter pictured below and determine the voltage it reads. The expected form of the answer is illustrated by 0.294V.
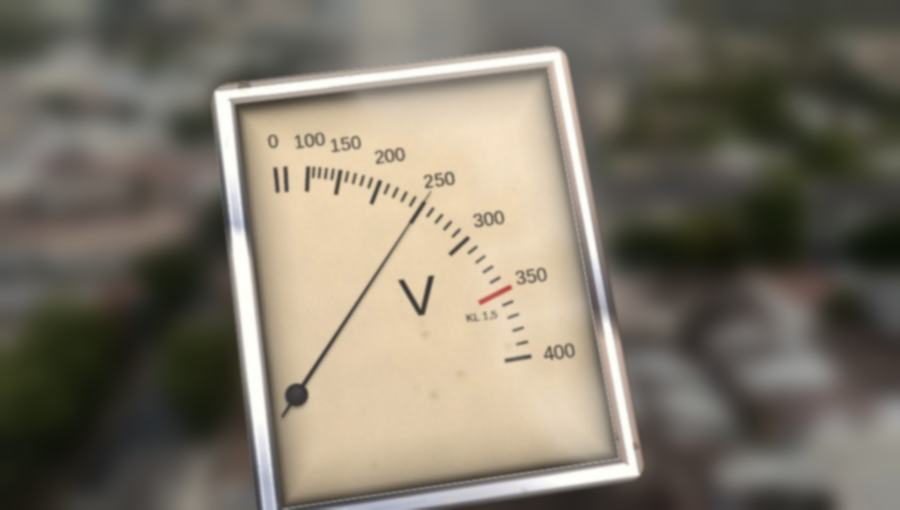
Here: 250V
